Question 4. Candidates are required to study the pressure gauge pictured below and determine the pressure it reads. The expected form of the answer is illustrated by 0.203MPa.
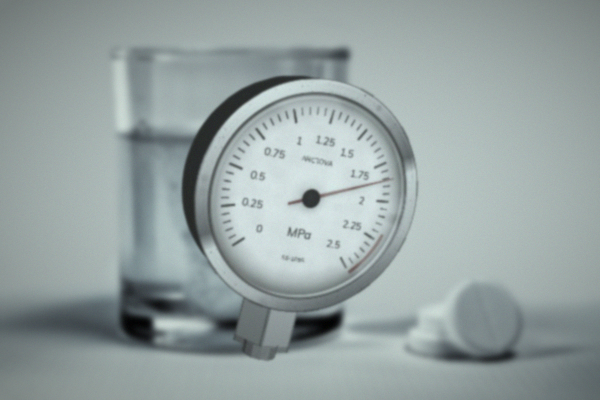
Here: 1.85MPa
